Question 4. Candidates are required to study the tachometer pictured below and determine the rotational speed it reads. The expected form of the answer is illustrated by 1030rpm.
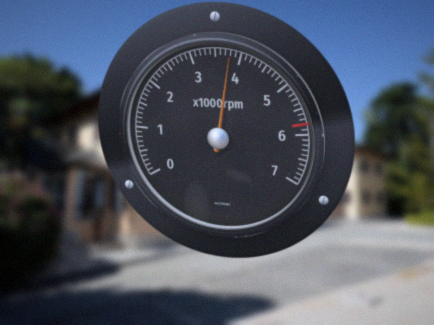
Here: 3800rpm
